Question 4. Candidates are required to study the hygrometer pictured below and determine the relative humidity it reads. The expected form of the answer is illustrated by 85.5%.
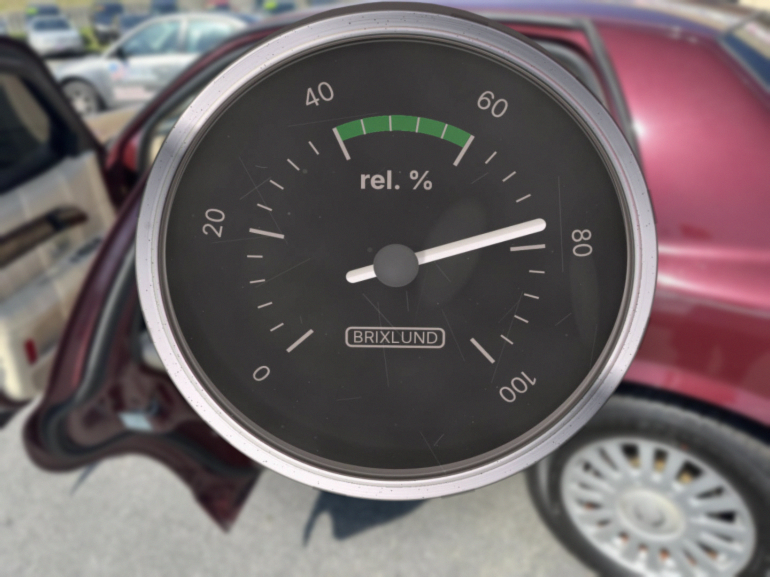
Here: 76%
